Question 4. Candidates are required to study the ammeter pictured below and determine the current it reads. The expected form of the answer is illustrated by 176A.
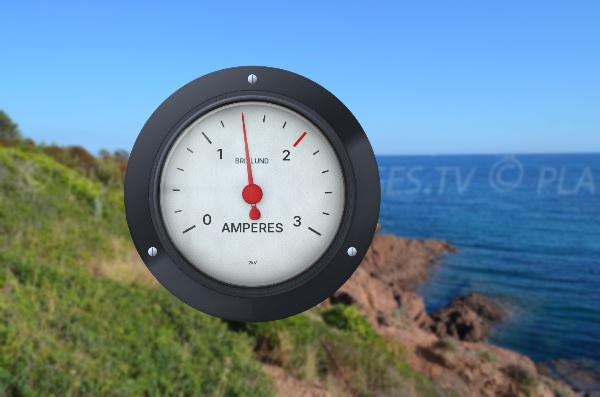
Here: 1.4A
